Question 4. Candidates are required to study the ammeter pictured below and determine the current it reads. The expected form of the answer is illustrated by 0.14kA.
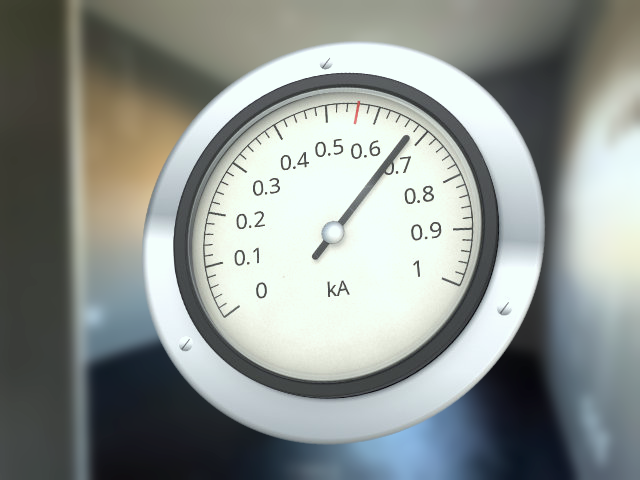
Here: 0.68kA
